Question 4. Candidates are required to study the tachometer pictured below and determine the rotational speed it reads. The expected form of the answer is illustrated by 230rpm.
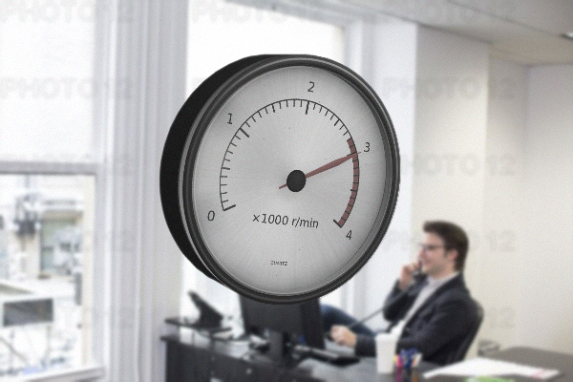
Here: 3000rpm
